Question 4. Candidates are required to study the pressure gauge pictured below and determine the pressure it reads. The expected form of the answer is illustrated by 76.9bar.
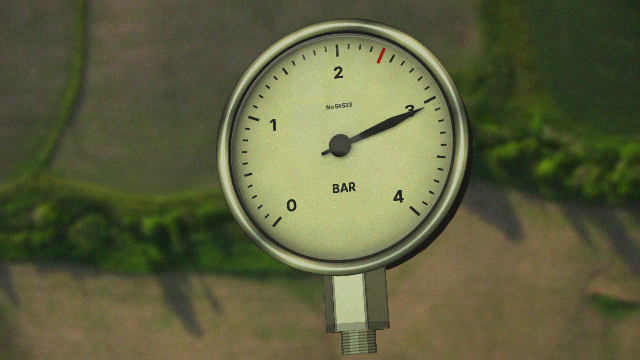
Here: 3.05bar
